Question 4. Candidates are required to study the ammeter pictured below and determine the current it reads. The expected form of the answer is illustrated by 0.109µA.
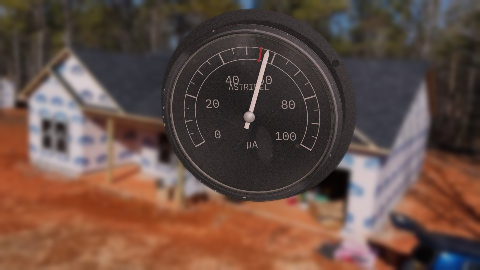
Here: 57.5µA
